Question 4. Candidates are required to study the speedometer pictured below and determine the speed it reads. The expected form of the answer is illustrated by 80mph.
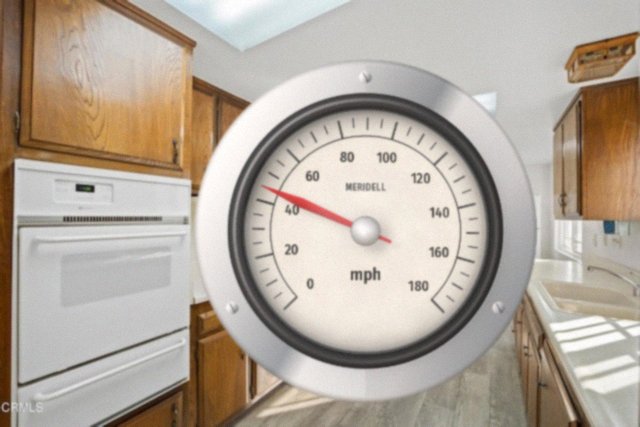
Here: 45mph
